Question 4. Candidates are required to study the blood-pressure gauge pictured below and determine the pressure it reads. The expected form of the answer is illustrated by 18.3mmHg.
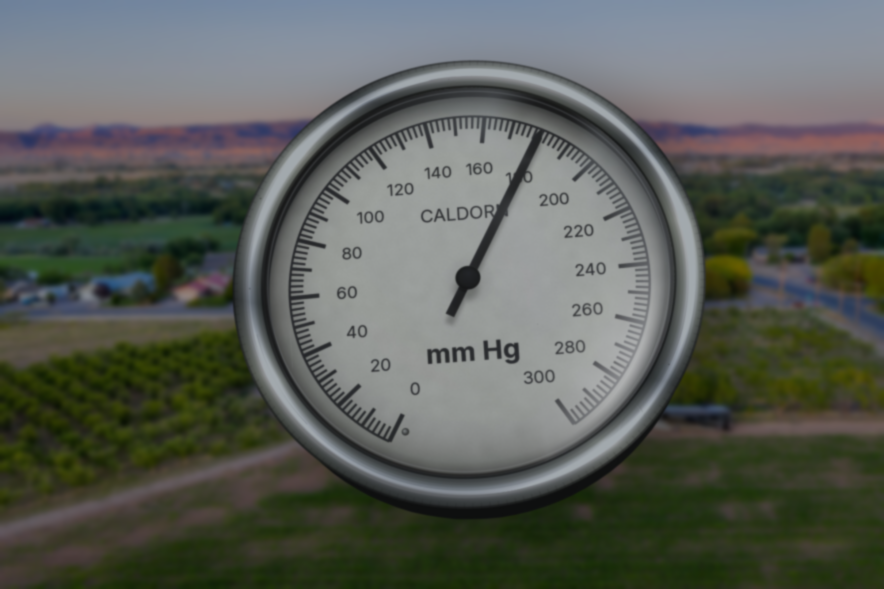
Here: 180mmHg
